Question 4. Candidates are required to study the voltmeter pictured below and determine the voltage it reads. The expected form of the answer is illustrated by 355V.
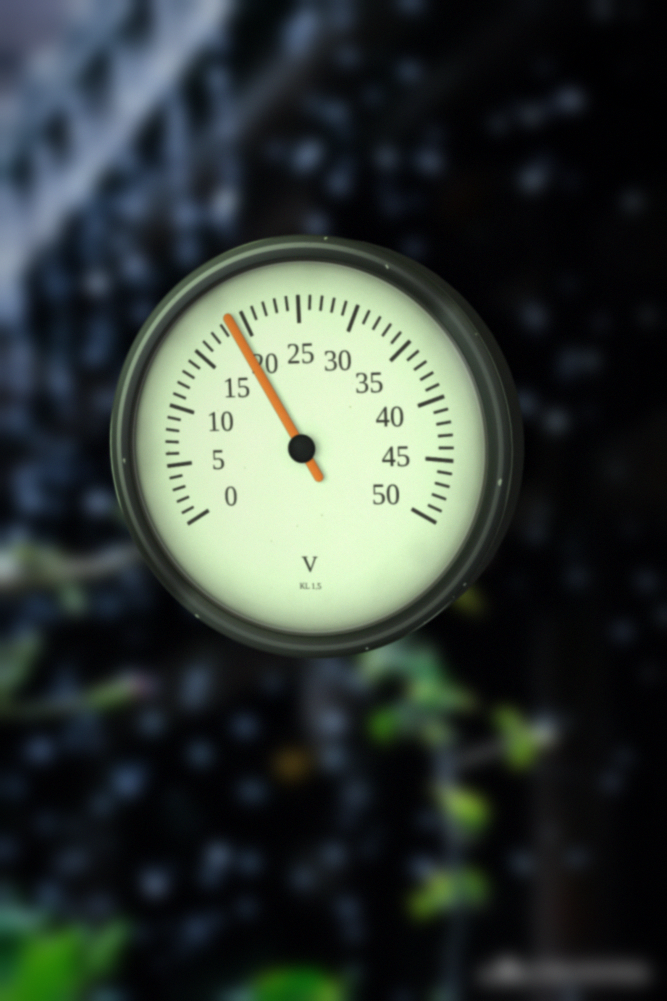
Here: 19V
